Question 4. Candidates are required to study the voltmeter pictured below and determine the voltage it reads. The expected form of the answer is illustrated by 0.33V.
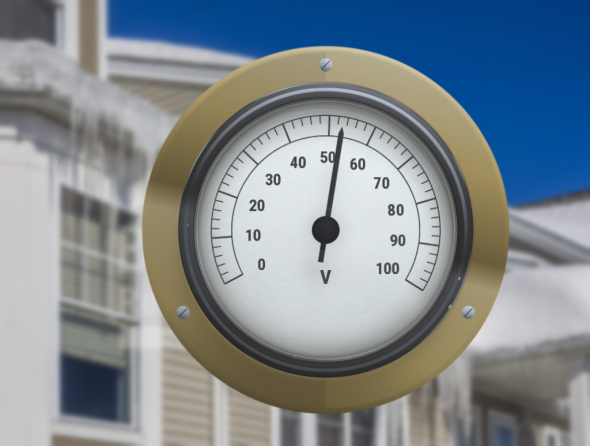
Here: 53V
